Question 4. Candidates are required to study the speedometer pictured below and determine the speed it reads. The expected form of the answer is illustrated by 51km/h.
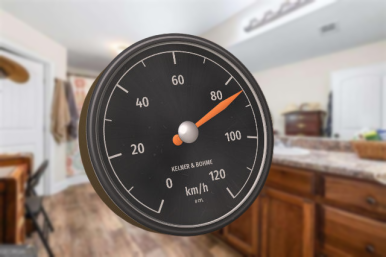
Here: 85km/h
